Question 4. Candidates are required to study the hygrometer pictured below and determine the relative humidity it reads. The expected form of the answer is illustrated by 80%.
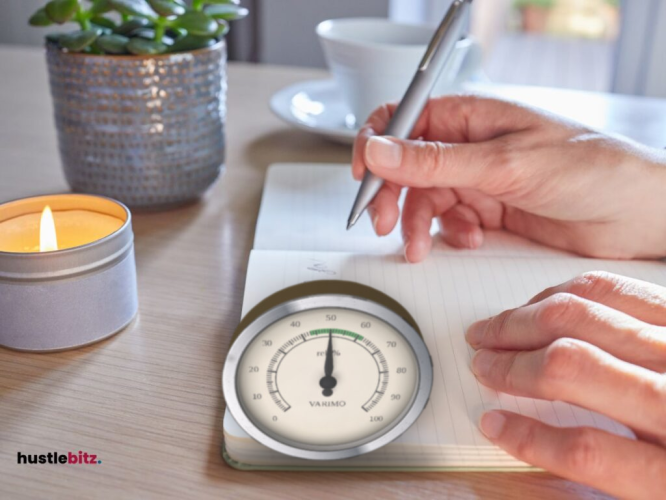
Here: 50%
